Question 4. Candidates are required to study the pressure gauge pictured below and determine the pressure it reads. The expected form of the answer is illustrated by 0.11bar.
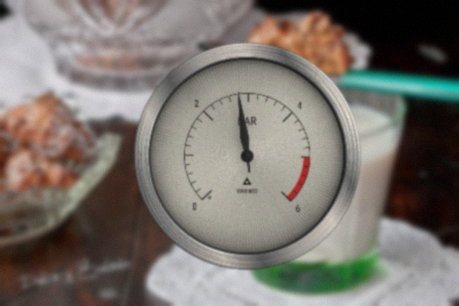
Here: 2.8bar
